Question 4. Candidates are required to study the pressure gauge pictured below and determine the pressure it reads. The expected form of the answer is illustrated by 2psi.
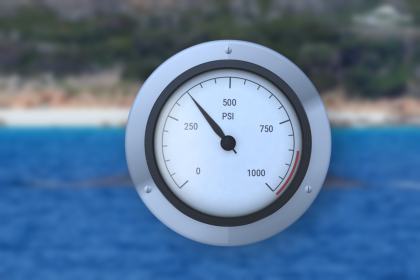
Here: 350psi
